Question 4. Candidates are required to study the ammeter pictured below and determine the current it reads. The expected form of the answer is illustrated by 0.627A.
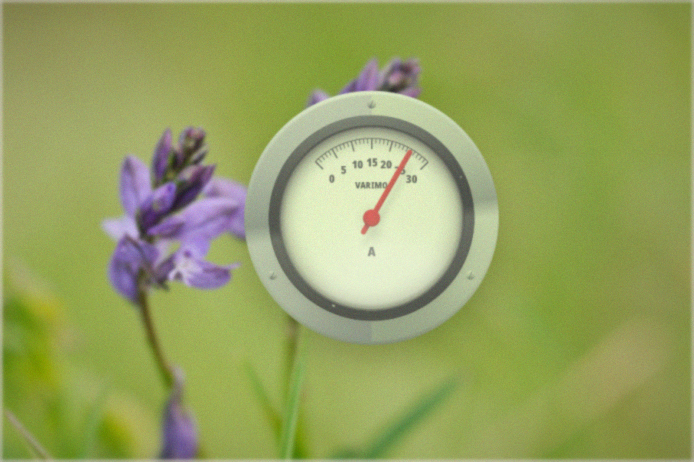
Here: 25A
